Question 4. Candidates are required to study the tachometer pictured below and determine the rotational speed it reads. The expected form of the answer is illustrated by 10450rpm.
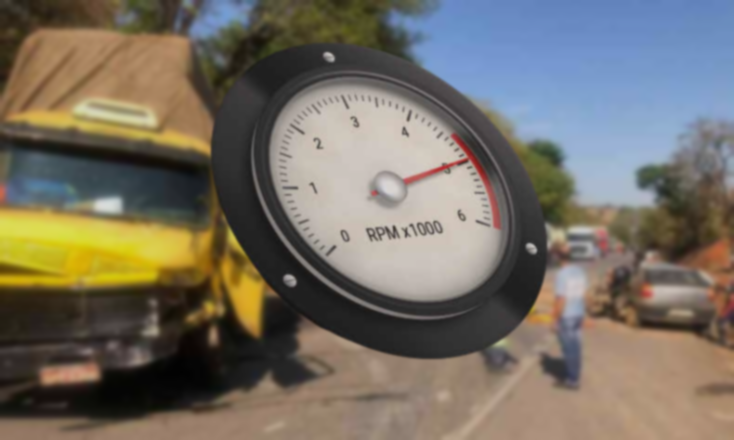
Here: 5000rpm
